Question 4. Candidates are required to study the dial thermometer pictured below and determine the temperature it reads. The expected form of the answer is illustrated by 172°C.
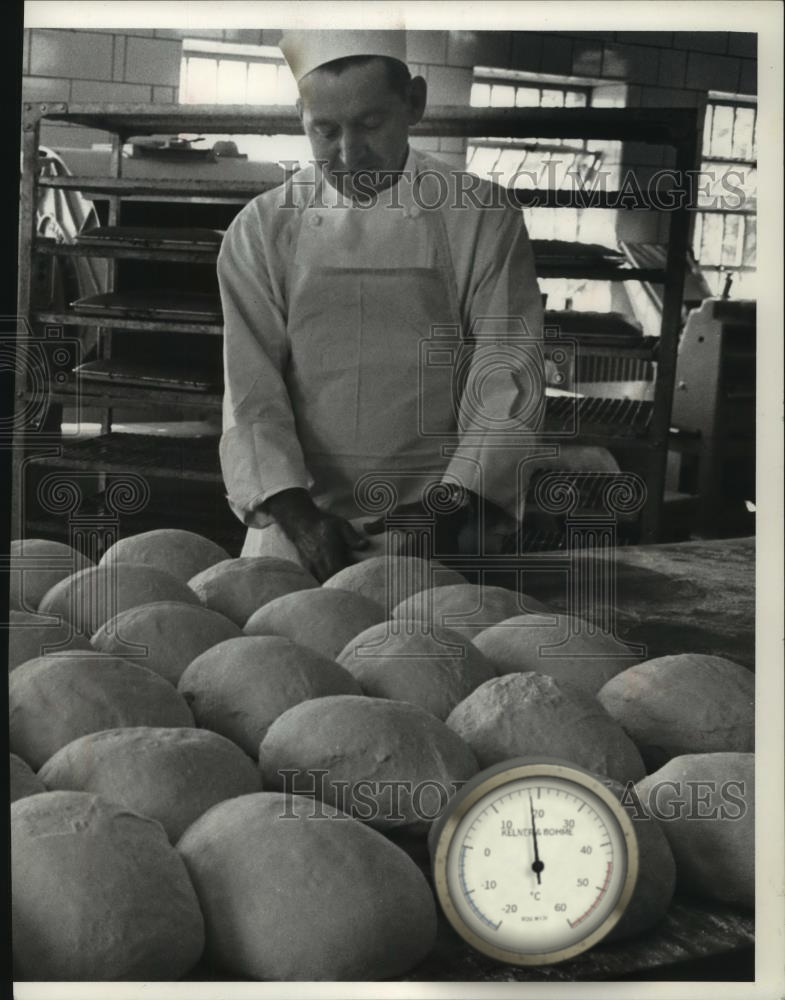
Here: 18°C
